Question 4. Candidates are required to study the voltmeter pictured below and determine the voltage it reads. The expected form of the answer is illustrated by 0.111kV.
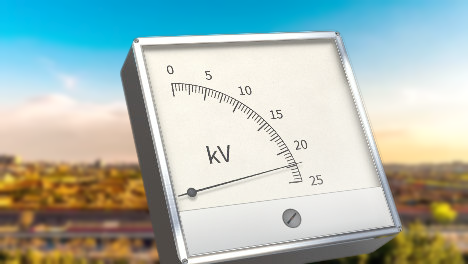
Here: 22.5kV
